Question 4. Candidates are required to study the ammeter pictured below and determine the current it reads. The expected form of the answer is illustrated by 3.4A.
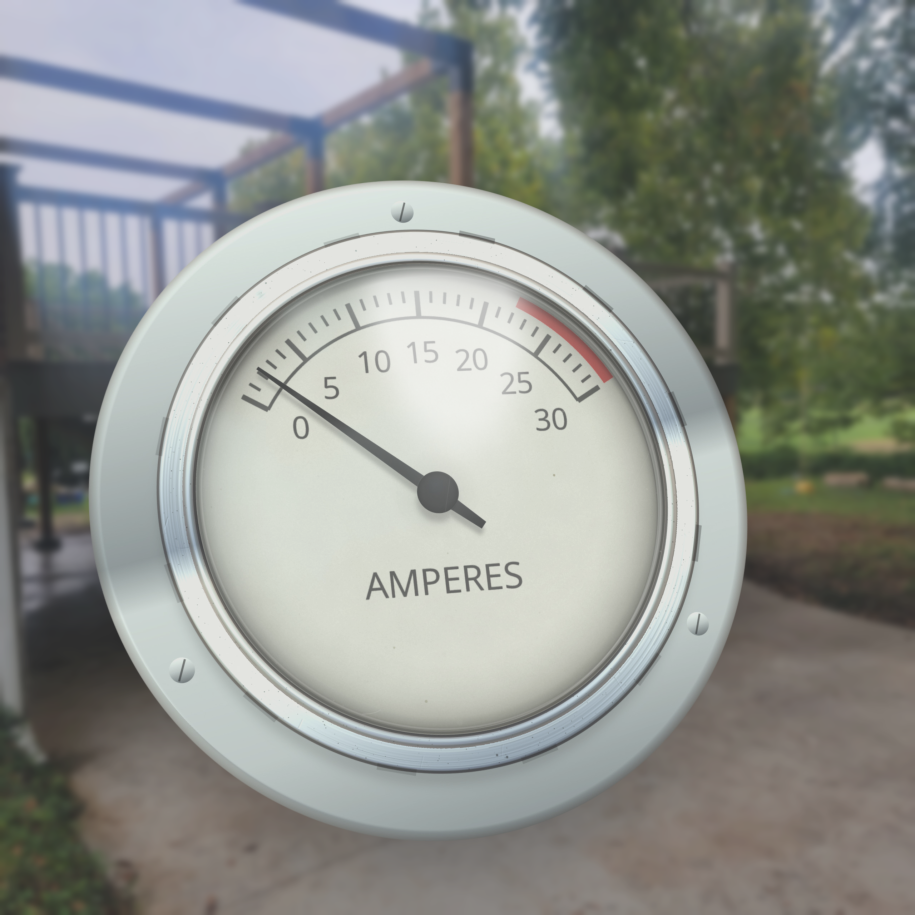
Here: 2A
